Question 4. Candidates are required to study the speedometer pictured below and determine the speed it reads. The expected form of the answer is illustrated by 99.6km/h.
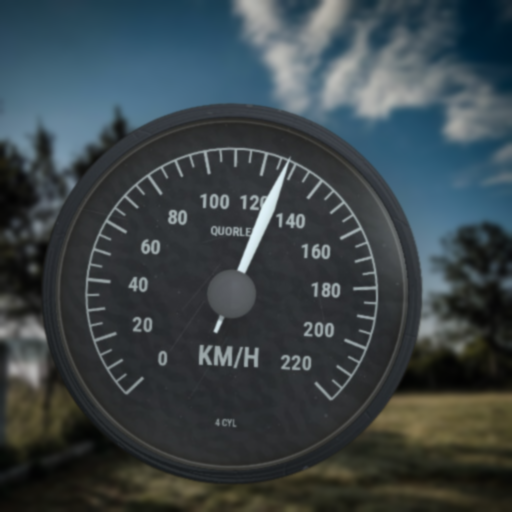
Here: 127.5km/h
